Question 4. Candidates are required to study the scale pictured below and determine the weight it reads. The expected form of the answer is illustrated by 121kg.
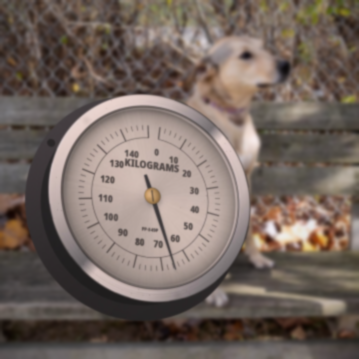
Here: 66kg
